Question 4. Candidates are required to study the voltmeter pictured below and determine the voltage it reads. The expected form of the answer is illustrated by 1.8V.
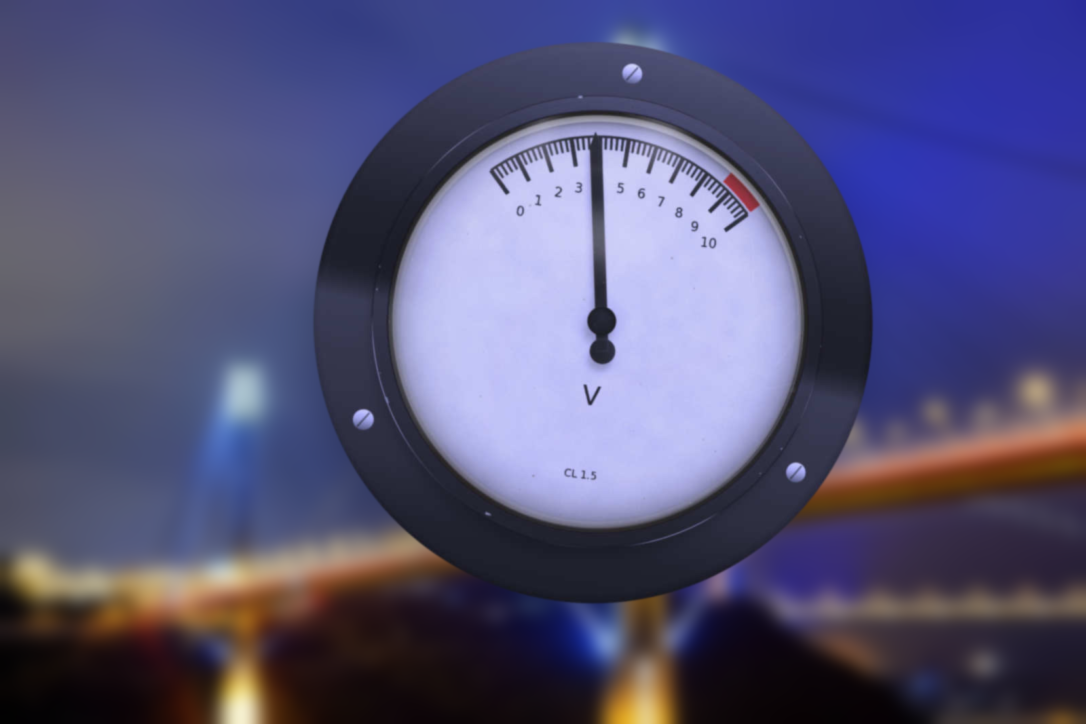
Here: 3.8V
